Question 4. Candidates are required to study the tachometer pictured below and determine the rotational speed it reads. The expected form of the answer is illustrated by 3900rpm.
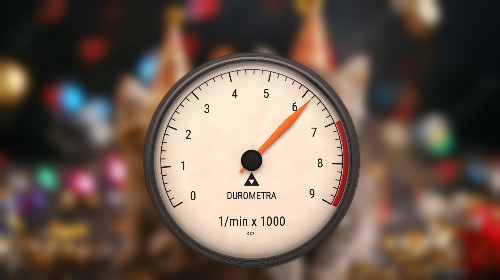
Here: 6200rpm
